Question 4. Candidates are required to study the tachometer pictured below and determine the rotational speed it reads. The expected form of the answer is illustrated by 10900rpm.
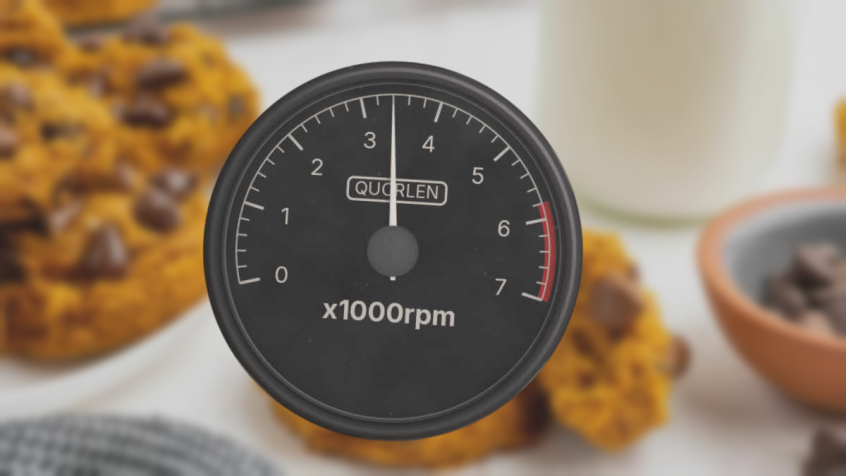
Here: 3400rpm
